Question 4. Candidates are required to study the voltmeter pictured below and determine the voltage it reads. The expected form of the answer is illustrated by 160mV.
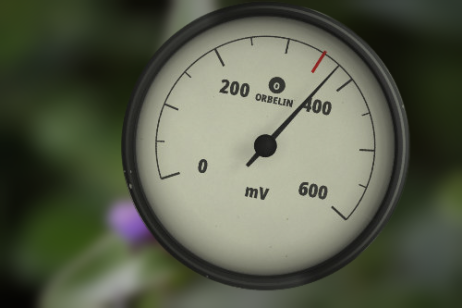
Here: 375mV
